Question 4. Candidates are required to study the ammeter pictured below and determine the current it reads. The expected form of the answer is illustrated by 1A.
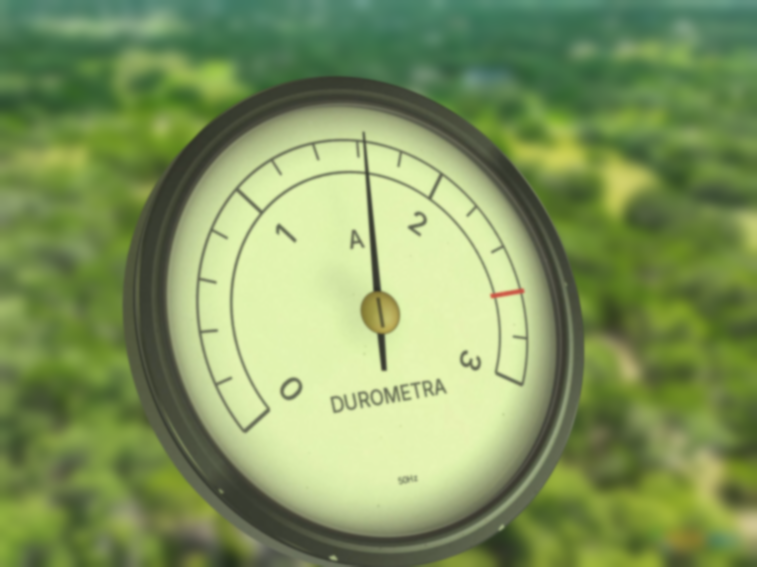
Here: 1.6A
